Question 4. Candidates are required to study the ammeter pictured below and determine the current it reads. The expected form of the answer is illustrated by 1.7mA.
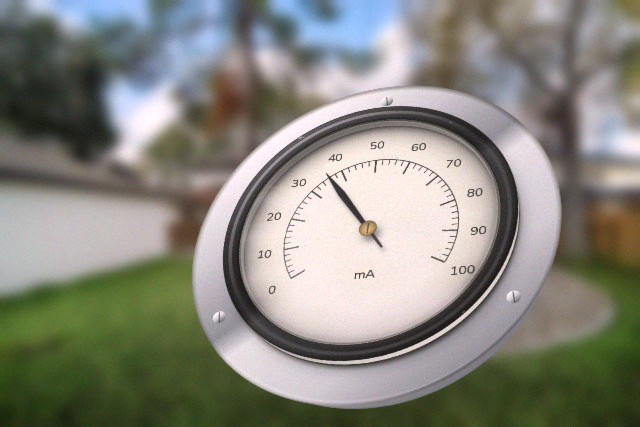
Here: 36mA
